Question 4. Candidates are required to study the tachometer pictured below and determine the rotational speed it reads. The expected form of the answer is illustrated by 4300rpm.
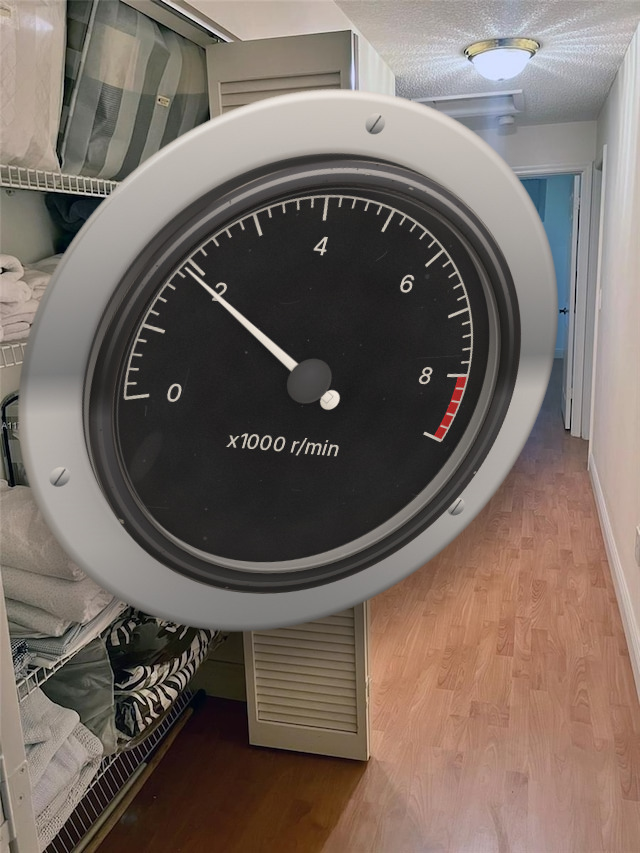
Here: 1900rpm
